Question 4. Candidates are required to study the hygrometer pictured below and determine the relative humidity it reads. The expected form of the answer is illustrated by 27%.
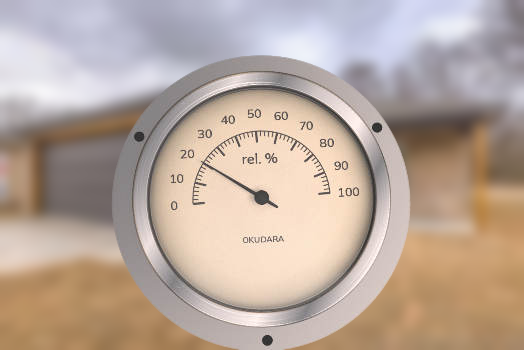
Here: 20%
